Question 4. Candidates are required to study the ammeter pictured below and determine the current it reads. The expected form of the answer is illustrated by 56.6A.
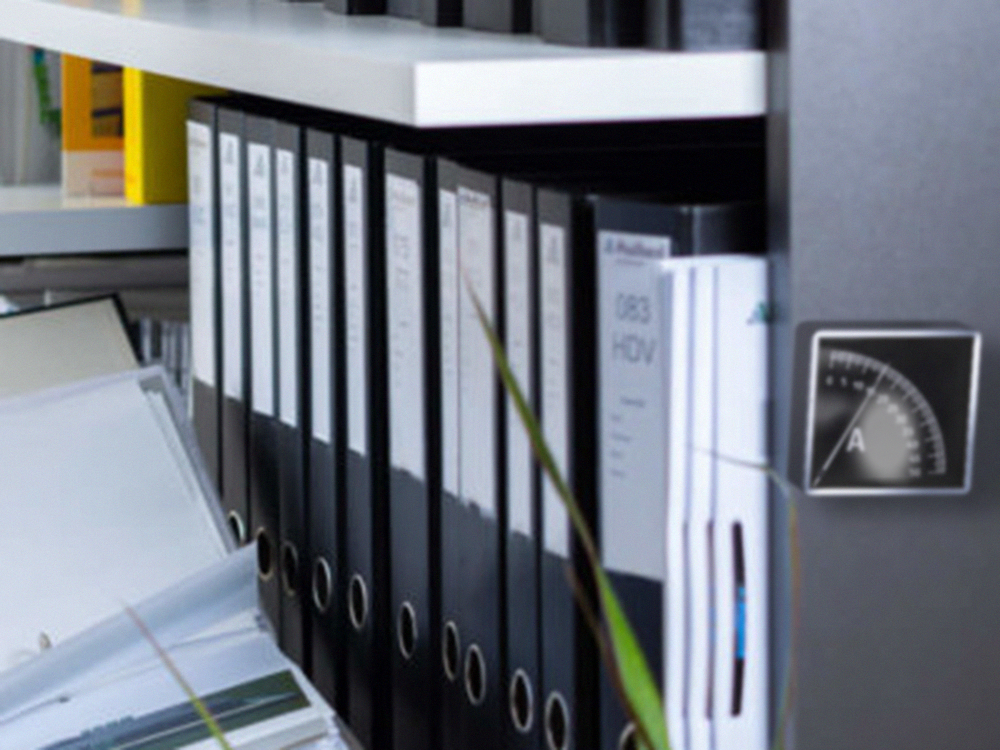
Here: 15A
